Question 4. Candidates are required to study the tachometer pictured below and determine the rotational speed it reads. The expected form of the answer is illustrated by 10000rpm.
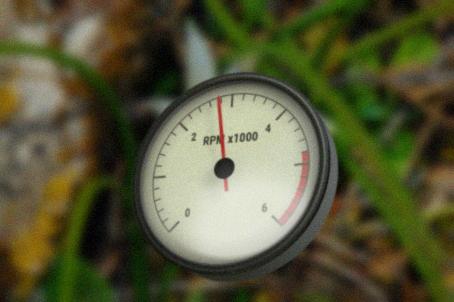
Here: 2800rpm
